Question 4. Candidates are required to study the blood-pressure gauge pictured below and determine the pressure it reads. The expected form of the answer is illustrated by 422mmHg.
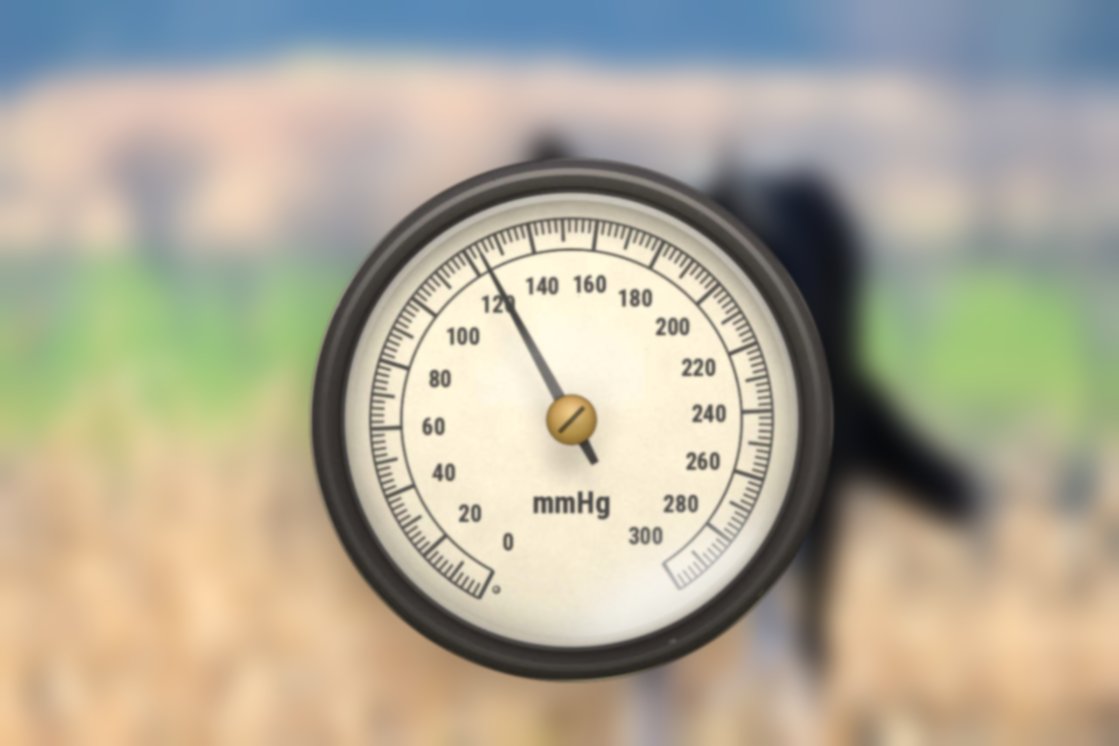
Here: 124mmHg
